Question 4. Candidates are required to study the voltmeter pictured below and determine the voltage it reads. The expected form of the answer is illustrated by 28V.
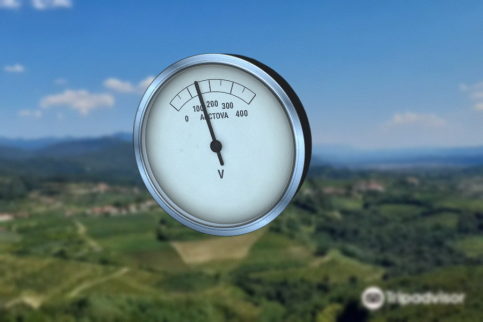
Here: 150V
